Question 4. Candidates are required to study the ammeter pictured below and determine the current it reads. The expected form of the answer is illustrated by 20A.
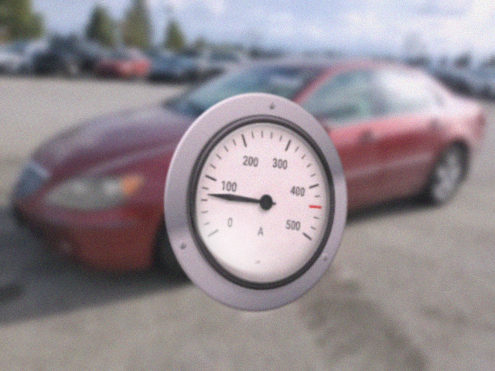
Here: 70A
